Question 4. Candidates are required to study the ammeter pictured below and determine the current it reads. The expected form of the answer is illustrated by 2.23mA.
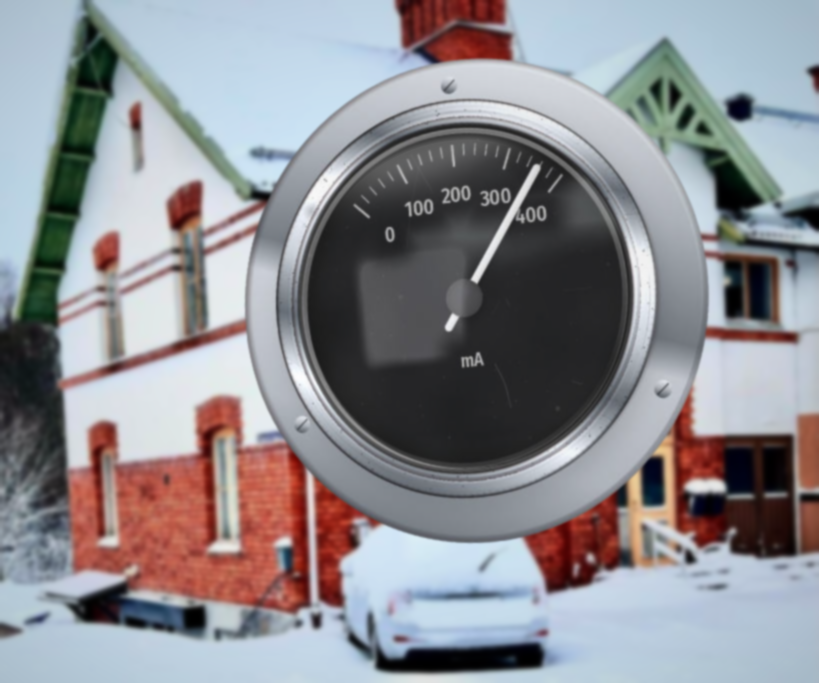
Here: 360mA
